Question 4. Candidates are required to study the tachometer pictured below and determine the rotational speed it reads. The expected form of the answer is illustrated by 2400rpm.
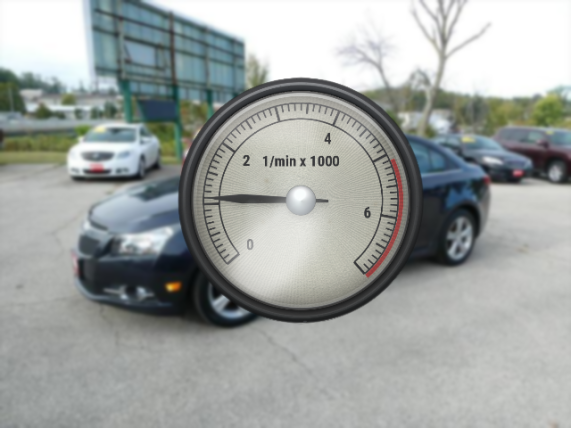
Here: 1100rpm
